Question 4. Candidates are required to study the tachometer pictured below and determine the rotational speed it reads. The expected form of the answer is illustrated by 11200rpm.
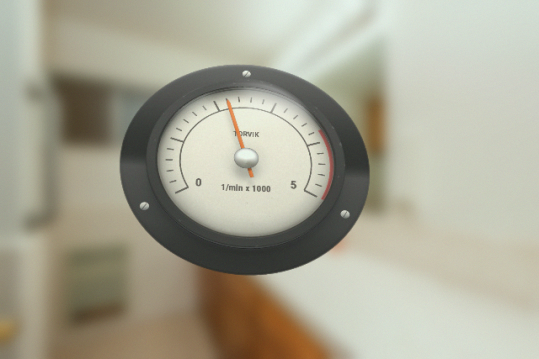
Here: 2200rpm
